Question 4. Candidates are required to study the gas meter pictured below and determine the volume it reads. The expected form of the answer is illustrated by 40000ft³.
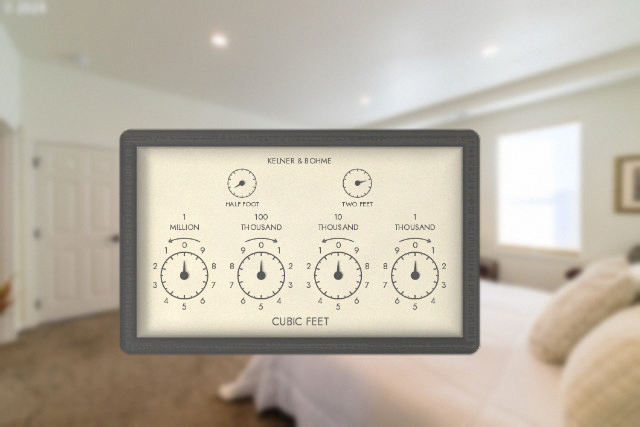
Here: 0ft³
